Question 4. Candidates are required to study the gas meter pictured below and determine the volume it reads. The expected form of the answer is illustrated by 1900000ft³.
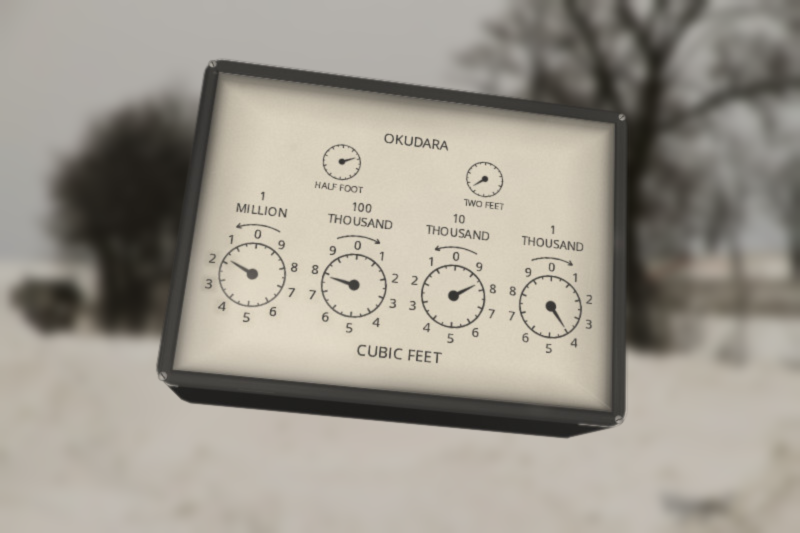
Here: 178400ft³
